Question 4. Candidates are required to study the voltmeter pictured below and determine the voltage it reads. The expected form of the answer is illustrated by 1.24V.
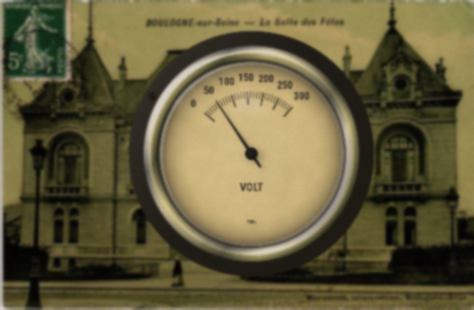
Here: 50V
